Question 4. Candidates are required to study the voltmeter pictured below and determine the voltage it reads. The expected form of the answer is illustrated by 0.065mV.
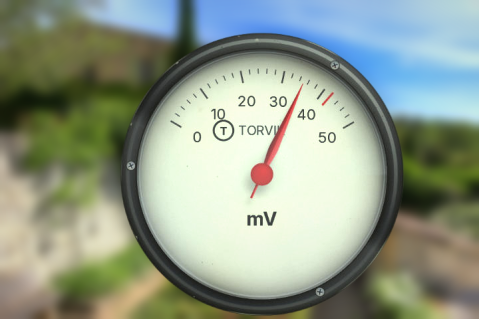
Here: 35mV
